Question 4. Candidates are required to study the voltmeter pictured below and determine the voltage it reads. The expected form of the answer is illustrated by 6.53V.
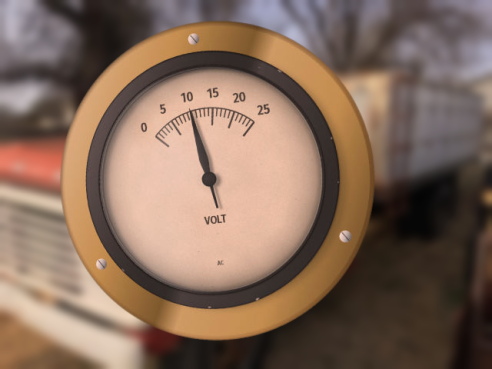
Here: 10V
